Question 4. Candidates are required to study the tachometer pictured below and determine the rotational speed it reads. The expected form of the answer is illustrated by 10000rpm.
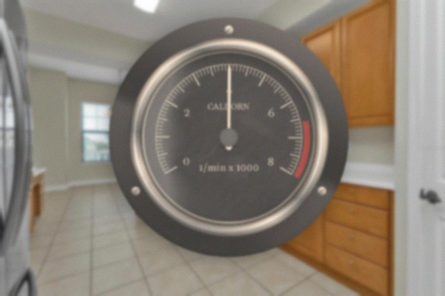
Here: 4000rpm
